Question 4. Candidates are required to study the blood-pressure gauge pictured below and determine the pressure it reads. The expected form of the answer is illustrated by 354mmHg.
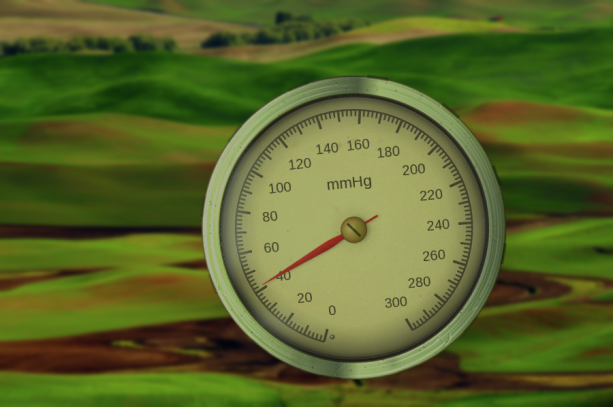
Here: 42mmHg
